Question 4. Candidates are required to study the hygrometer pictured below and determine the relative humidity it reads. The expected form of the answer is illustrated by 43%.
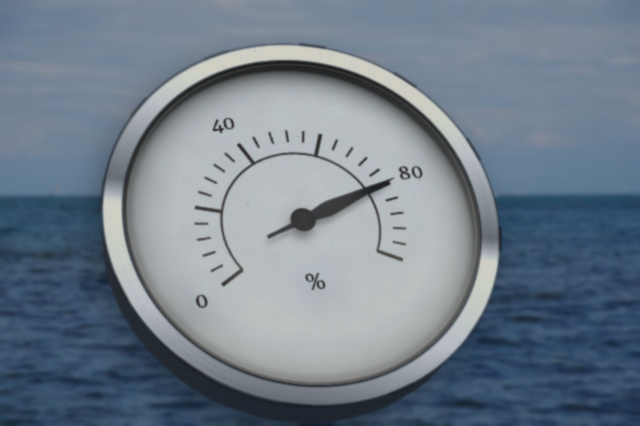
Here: 80%
